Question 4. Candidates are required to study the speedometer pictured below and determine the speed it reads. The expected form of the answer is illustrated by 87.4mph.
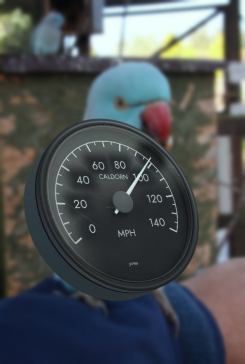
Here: 97.5mph
